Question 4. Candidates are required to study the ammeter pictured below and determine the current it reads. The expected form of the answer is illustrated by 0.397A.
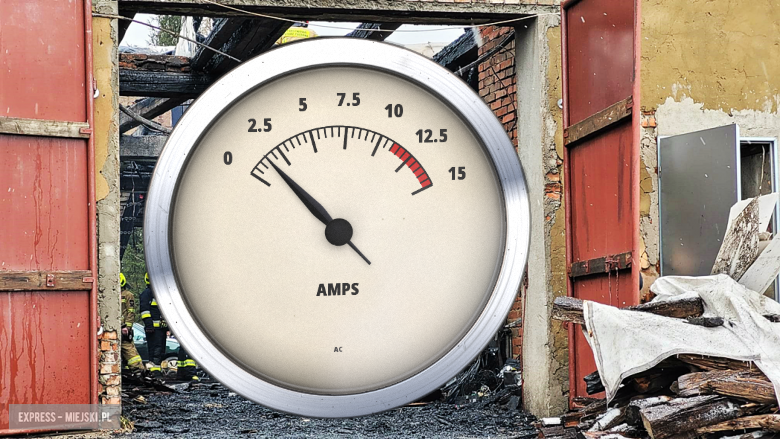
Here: 1.5A
